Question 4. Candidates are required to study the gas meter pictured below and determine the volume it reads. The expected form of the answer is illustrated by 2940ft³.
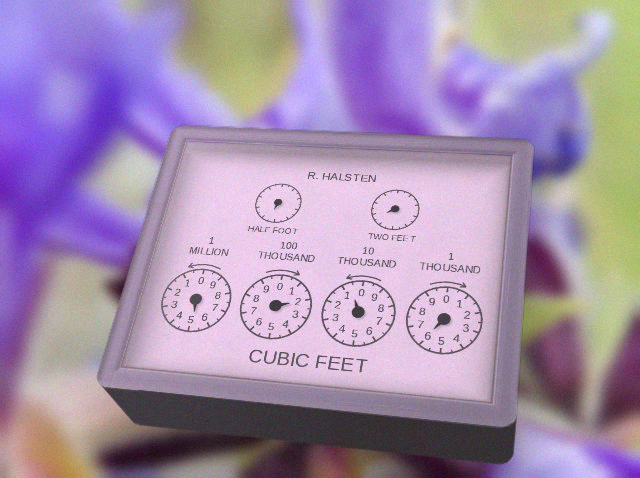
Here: 520600ft³
